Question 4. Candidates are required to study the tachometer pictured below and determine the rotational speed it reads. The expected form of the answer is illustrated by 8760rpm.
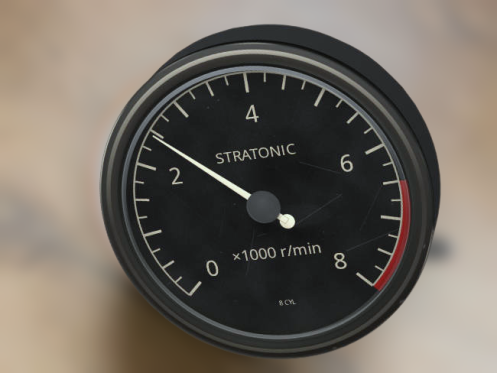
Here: 2500rpm
